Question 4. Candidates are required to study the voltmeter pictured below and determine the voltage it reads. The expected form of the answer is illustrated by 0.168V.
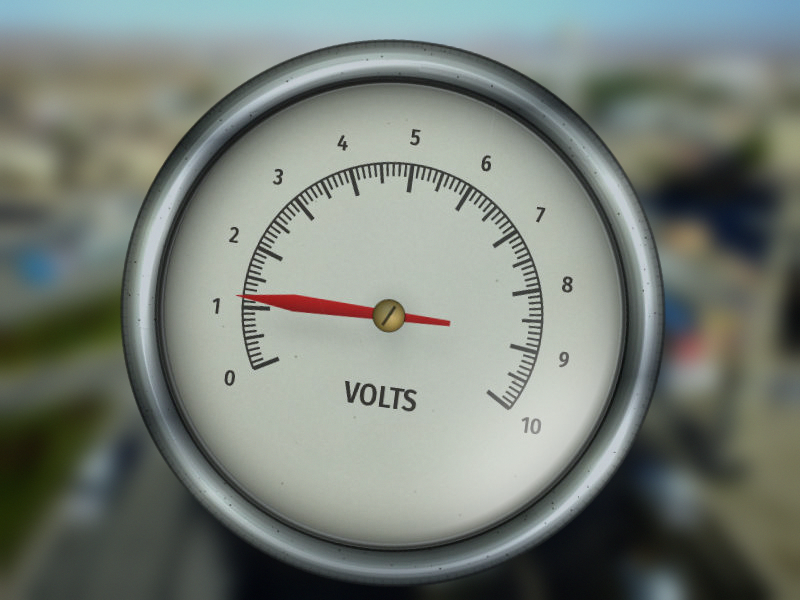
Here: 1.2V
